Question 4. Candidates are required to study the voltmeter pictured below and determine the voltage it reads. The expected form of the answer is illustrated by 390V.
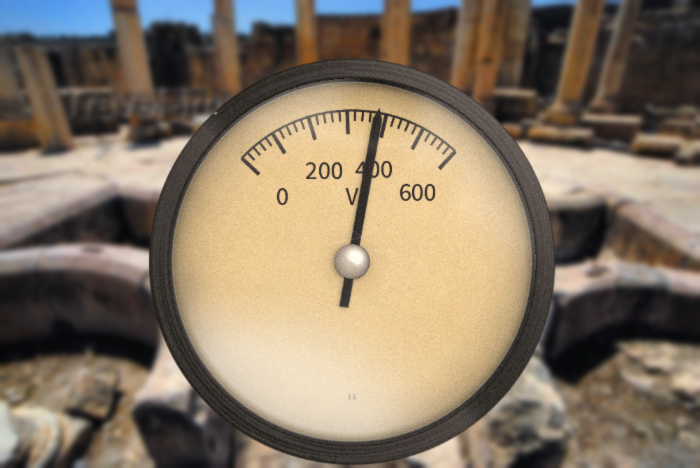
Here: 380V
